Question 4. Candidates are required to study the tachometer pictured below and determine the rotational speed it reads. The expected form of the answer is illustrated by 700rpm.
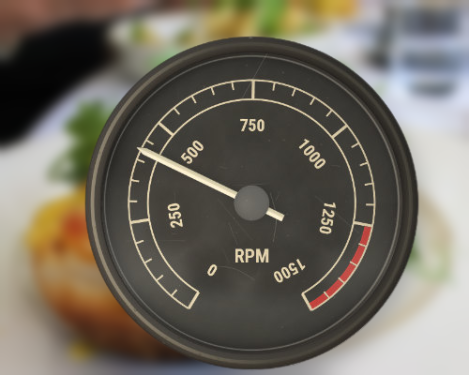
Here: 425rpm
